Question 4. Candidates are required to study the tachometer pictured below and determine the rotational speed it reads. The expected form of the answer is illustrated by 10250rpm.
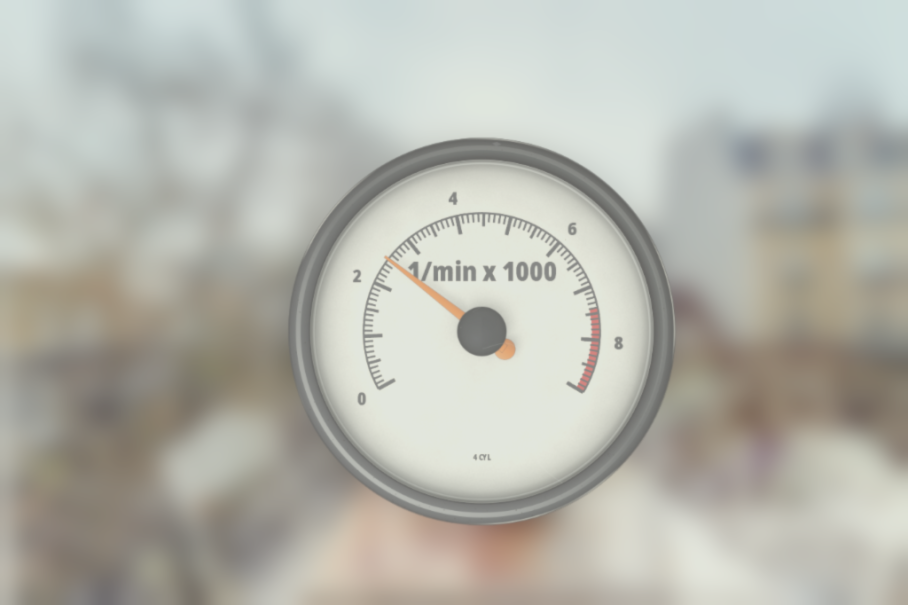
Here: 2500rpm
